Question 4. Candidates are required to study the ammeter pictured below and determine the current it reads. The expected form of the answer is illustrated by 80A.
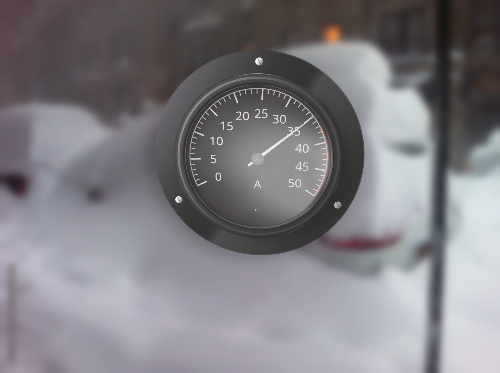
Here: 35A
